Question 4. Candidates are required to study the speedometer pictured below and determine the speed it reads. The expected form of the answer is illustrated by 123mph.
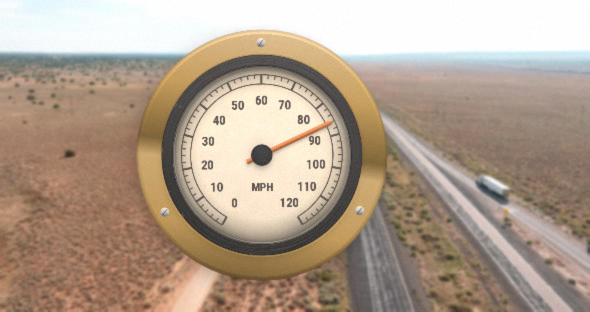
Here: 86mph
